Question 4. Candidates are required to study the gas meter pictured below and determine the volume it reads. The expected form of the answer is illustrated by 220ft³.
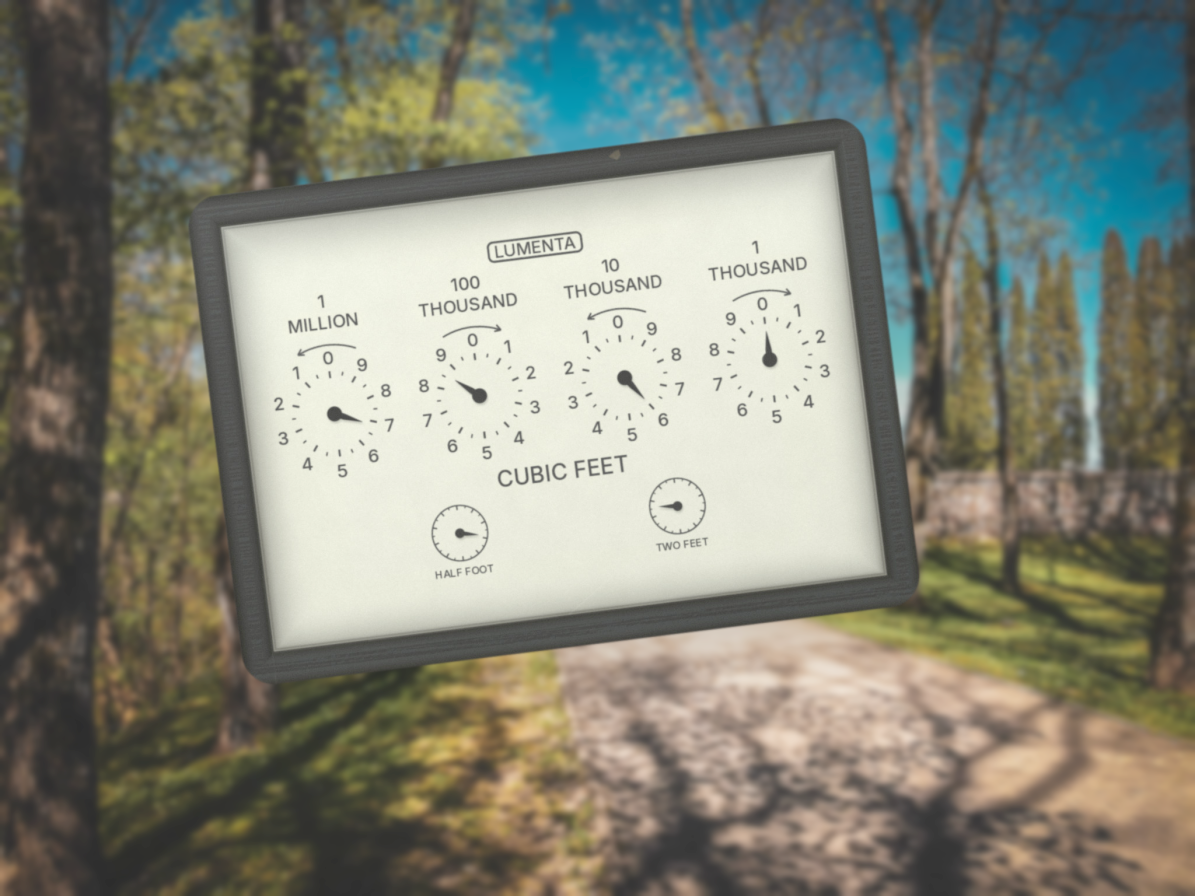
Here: 686000ft³
